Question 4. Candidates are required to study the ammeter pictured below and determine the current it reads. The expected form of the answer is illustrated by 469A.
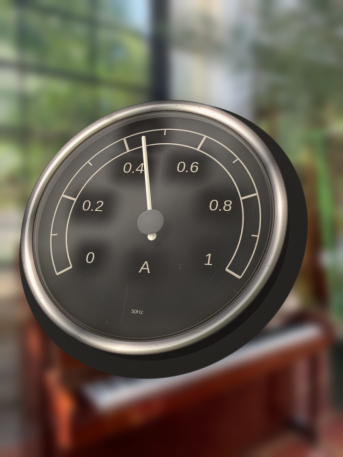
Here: 0.45A
